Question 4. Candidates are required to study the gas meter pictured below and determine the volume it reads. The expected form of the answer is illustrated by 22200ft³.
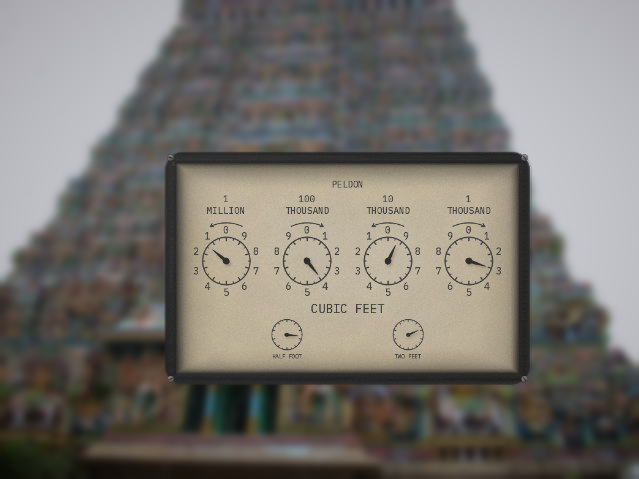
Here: 139300ft³
